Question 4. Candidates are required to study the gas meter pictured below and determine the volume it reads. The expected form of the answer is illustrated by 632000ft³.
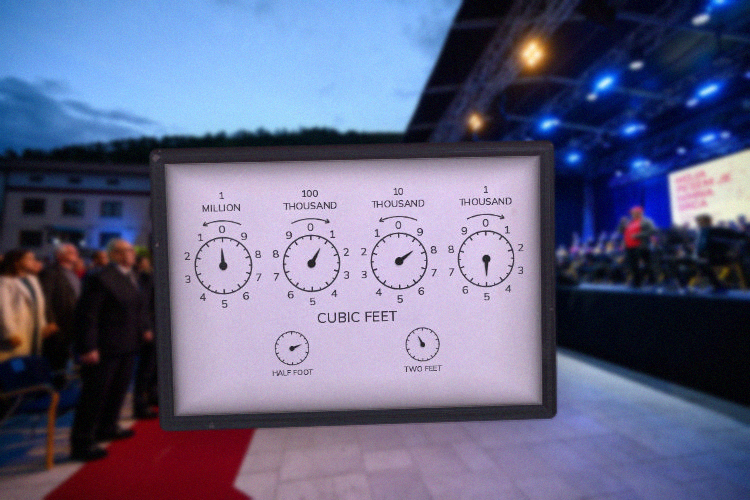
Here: 8500ft³
